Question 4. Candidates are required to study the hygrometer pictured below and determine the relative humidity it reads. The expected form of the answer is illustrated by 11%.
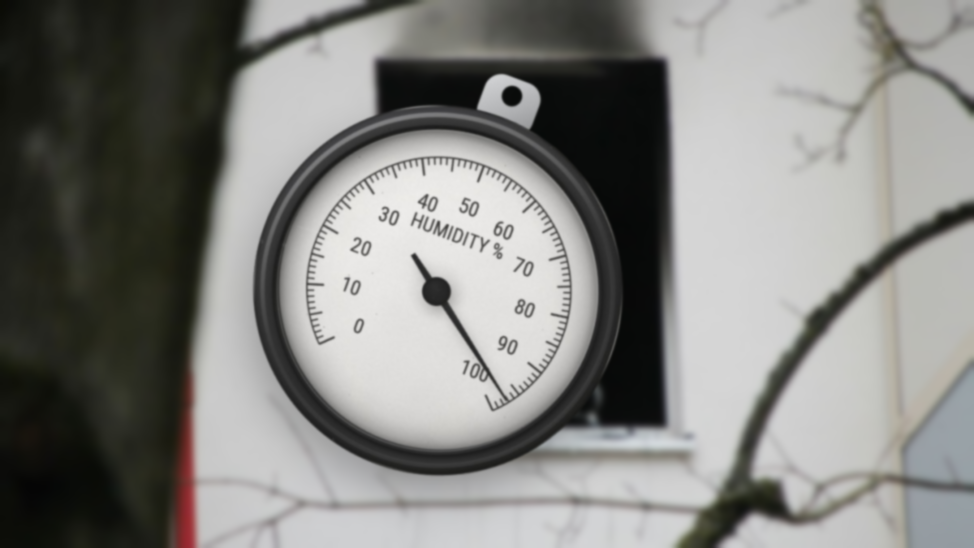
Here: 97%
